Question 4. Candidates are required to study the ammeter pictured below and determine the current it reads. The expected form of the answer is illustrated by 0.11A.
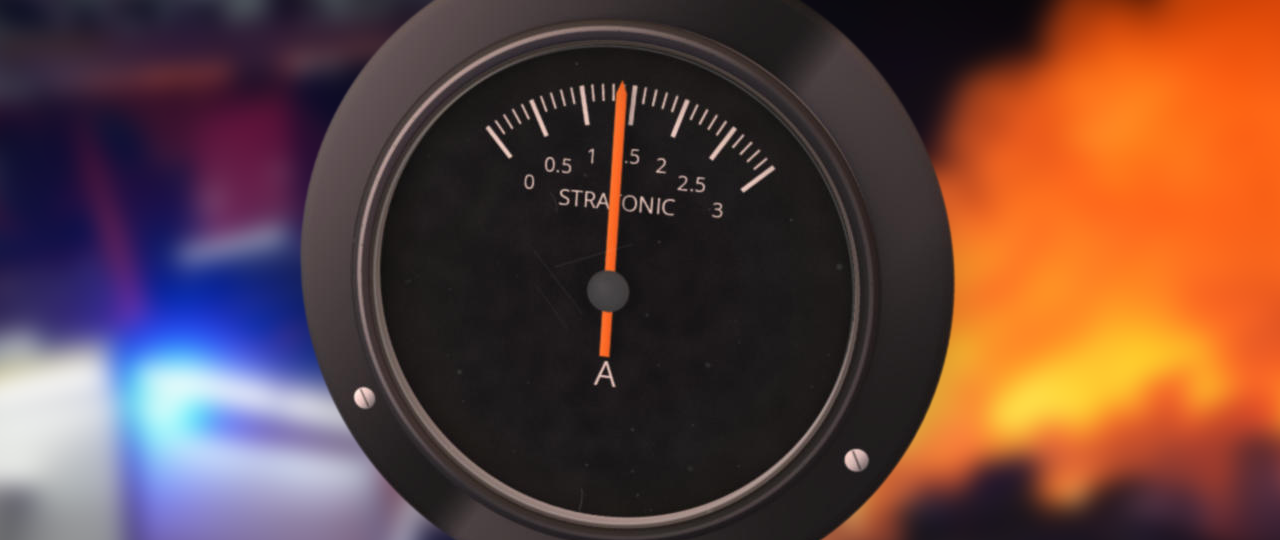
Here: 1.4A
